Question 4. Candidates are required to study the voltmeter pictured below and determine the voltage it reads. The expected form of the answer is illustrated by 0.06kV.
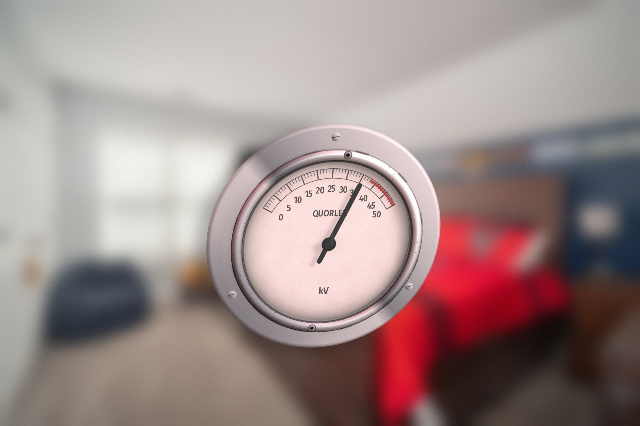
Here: 35kV
